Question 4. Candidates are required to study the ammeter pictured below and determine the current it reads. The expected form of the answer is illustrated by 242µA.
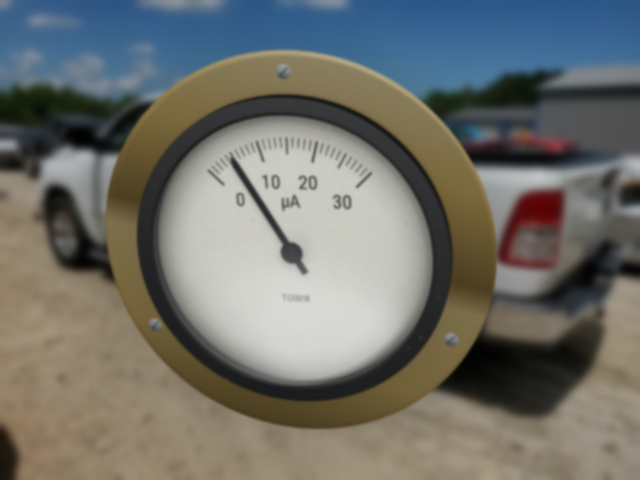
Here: 5µA
